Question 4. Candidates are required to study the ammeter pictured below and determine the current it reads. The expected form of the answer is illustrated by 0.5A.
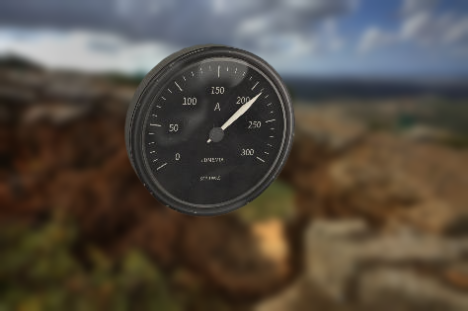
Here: 210A
